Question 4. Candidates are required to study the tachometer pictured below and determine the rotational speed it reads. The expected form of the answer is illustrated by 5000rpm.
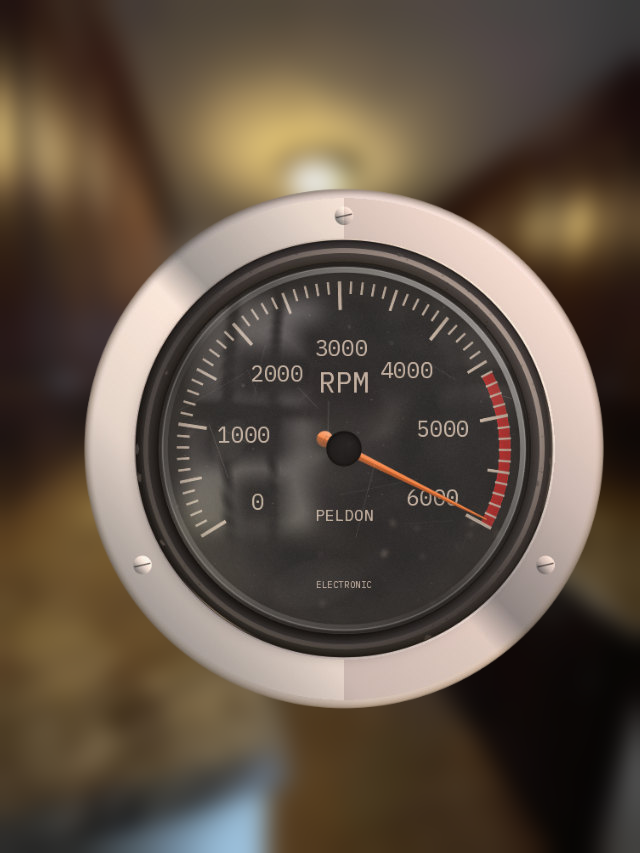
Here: 5950rpm
